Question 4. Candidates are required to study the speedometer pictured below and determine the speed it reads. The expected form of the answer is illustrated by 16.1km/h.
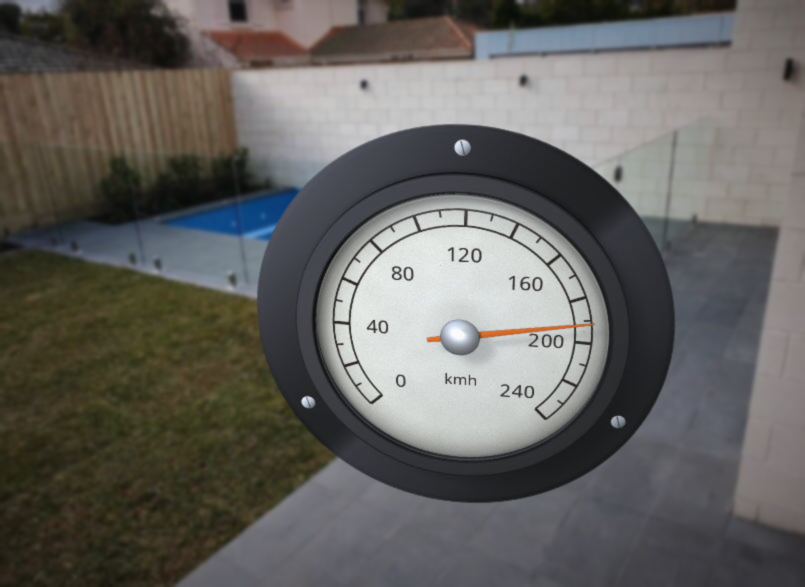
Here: 190km/h
